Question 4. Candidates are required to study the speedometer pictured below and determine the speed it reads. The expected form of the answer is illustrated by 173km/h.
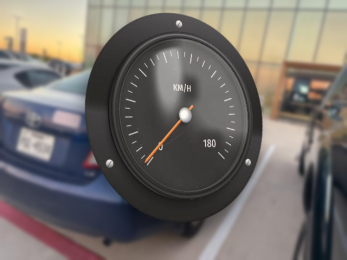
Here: 2.5km/h
